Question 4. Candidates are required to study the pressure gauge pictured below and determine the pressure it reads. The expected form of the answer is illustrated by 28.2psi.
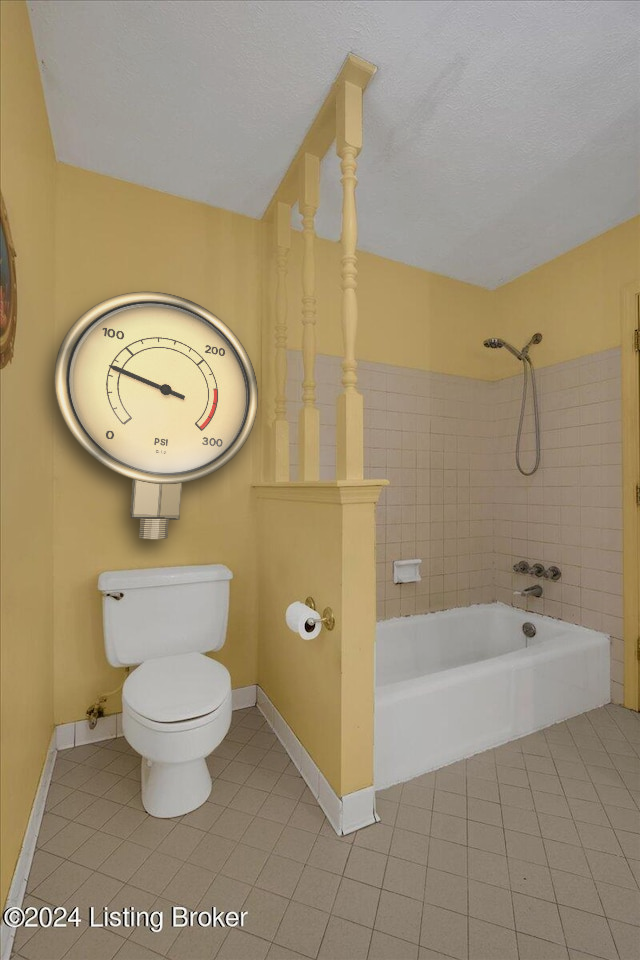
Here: 70psi
